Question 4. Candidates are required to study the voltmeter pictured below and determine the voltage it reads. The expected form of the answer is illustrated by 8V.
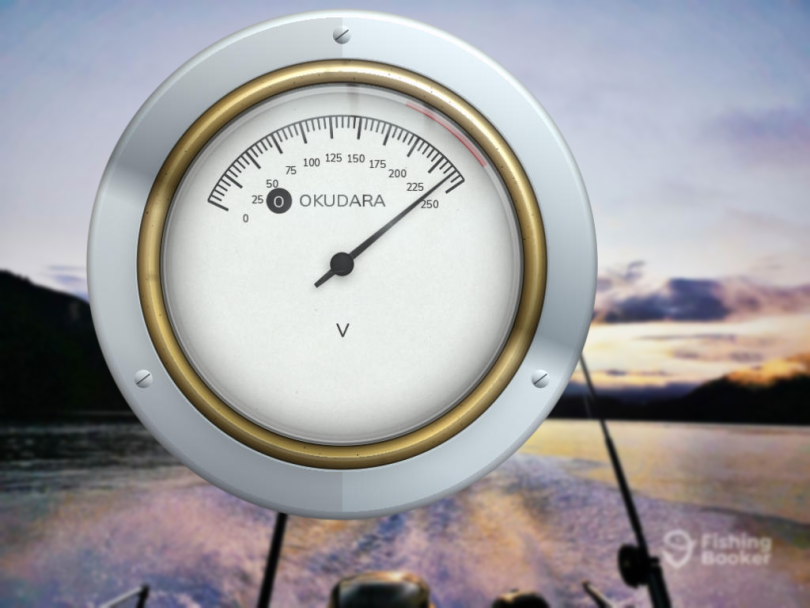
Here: 240V
